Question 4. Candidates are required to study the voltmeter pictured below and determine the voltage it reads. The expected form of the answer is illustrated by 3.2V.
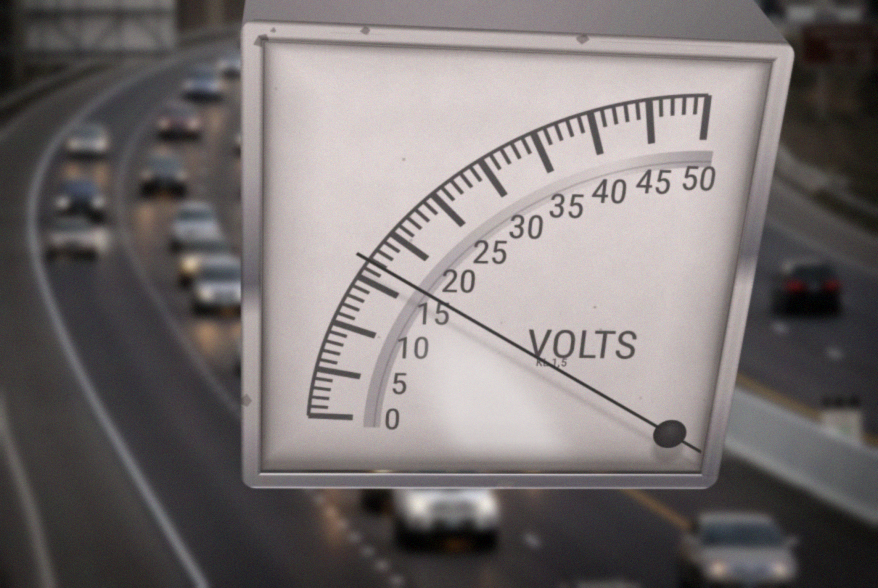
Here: 17V
